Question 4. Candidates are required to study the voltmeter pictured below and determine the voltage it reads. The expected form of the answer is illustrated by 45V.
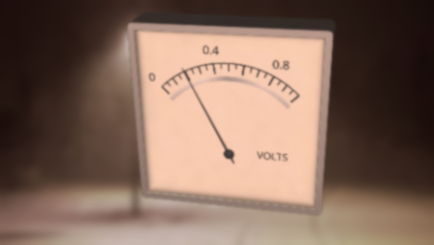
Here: 0.2V
